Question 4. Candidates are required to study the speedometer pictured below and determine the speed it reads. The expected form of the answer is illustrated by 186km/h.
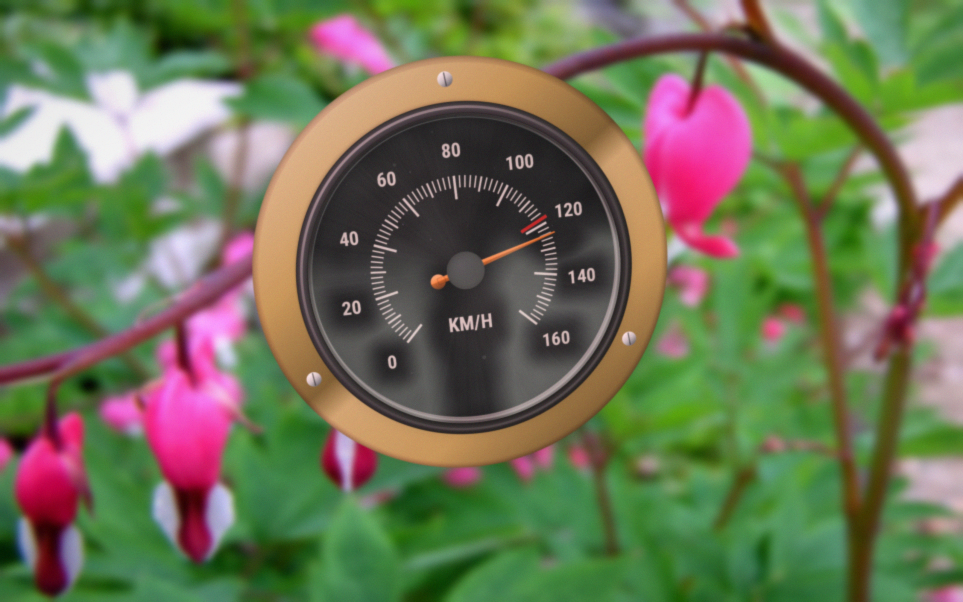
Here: 124km/h
